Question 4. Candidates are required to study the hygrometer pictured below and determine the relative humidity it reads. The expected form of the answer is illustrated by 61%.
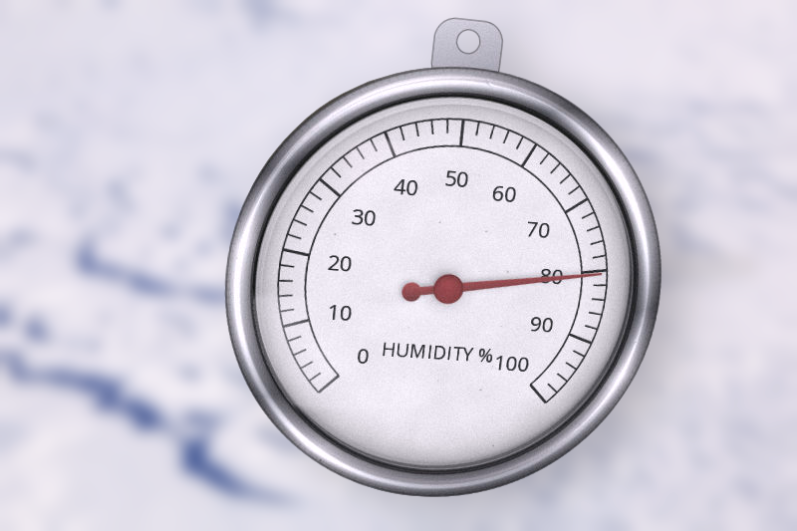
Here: 80%
